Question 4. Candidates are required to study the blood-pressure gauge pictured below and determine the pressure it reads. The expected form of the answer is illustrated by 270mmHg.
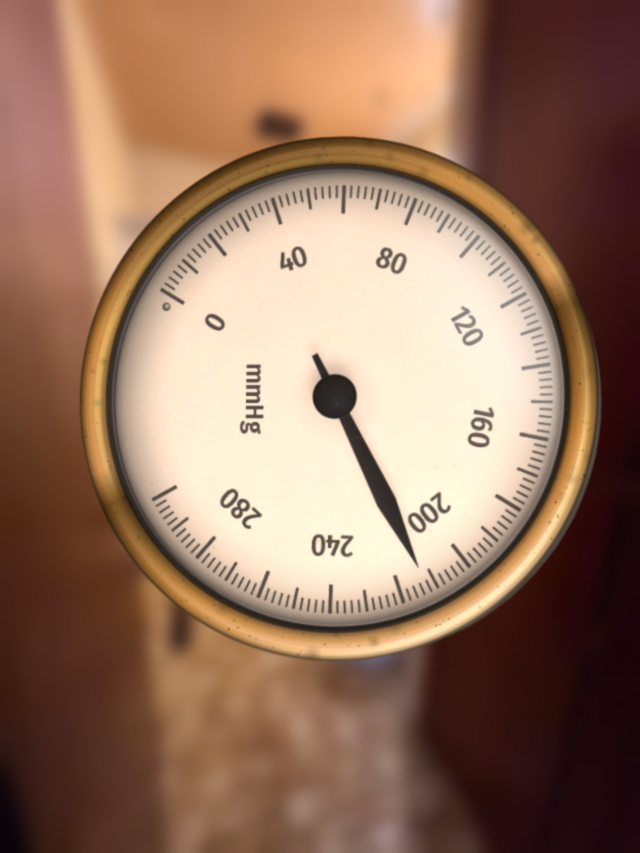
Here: 212mmHg
